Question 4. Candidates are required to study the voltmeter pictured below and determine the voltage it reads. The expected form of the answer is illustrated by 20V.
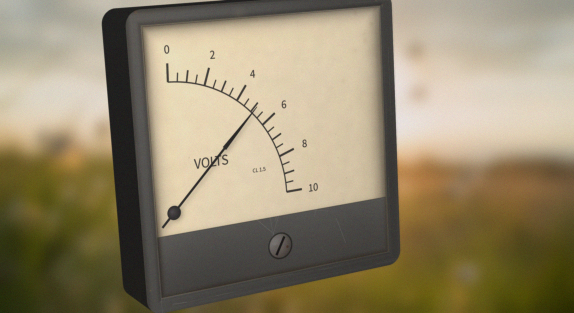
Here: 5V
